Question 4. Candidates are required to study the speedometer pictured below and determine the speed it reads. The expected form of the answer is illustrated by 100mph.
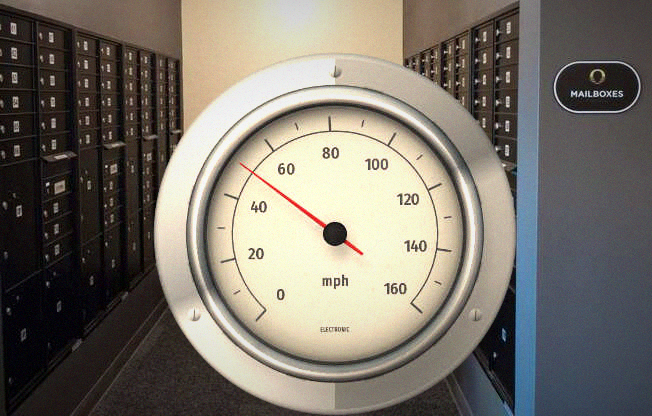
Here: 50mph
